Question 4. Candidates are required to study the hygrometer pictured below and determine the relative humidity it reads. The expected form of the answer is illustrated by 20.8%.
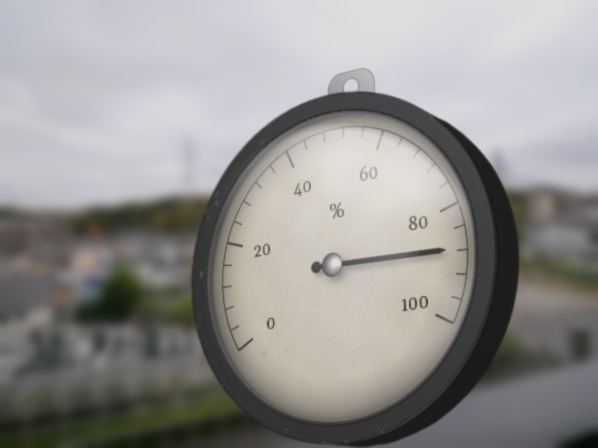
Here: 88%
